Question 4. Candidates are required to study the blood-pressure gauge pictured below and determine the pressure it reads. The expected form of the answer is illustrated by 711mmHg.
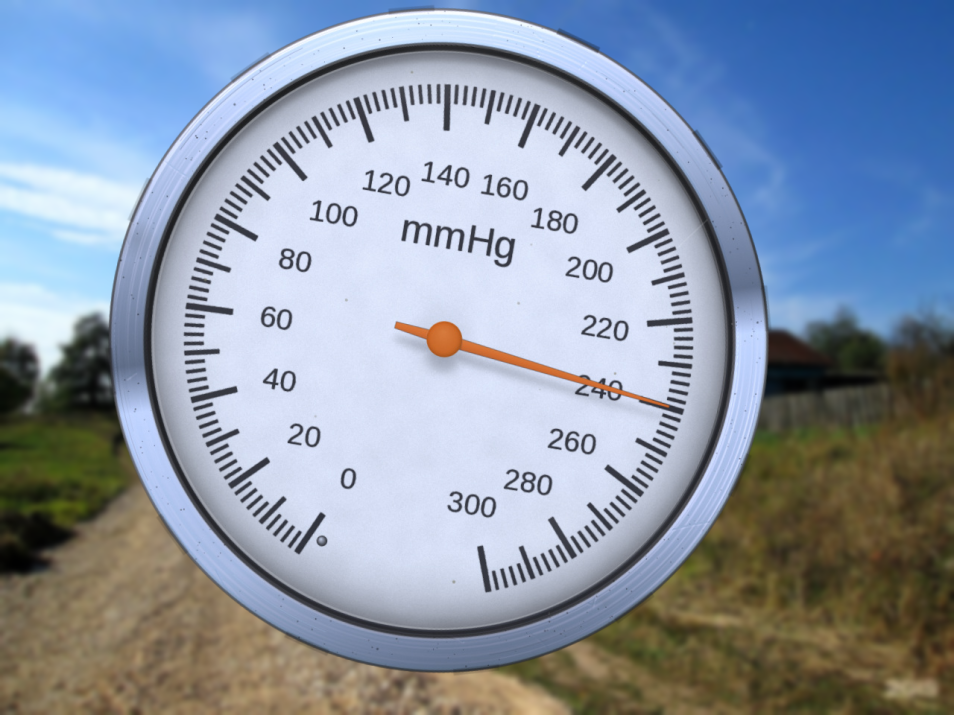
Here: 240mmHg
